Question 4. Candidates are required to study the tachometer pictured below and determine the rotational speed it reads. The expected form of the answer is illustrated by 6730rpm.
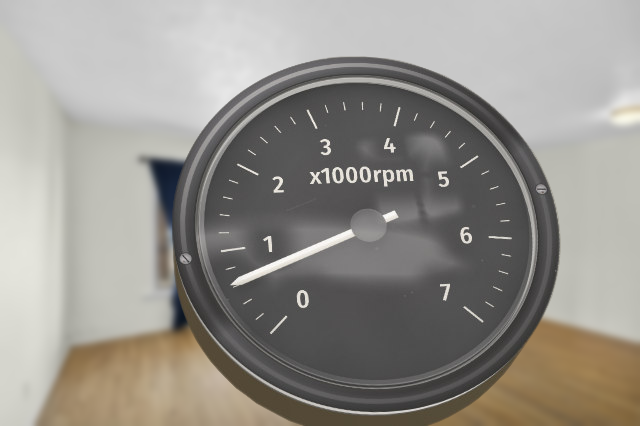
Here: 600rpm
